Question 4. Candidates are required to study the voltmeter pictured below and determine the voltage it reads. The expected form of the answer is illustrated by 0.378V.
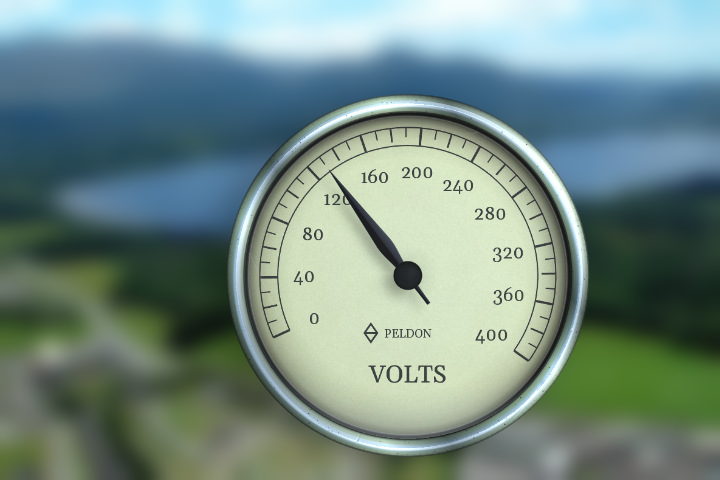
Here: 130V
